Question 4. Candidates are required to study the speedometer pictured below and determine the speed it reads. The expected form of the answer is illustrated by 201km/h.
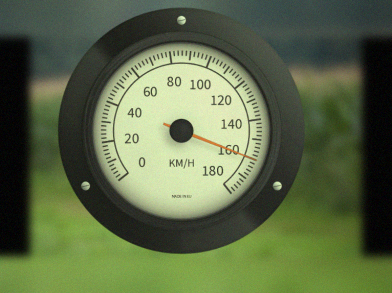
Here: 160km/h
